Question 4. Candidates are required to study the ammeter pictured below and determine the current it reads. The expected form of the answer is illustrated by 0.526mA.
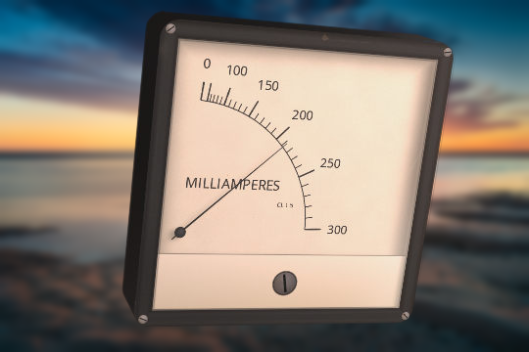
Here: 210mA
